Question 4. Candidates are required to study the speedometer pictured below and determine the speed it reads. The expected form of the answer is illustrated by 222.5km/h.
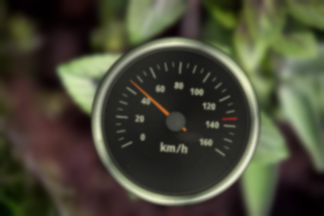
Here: 45km/h
